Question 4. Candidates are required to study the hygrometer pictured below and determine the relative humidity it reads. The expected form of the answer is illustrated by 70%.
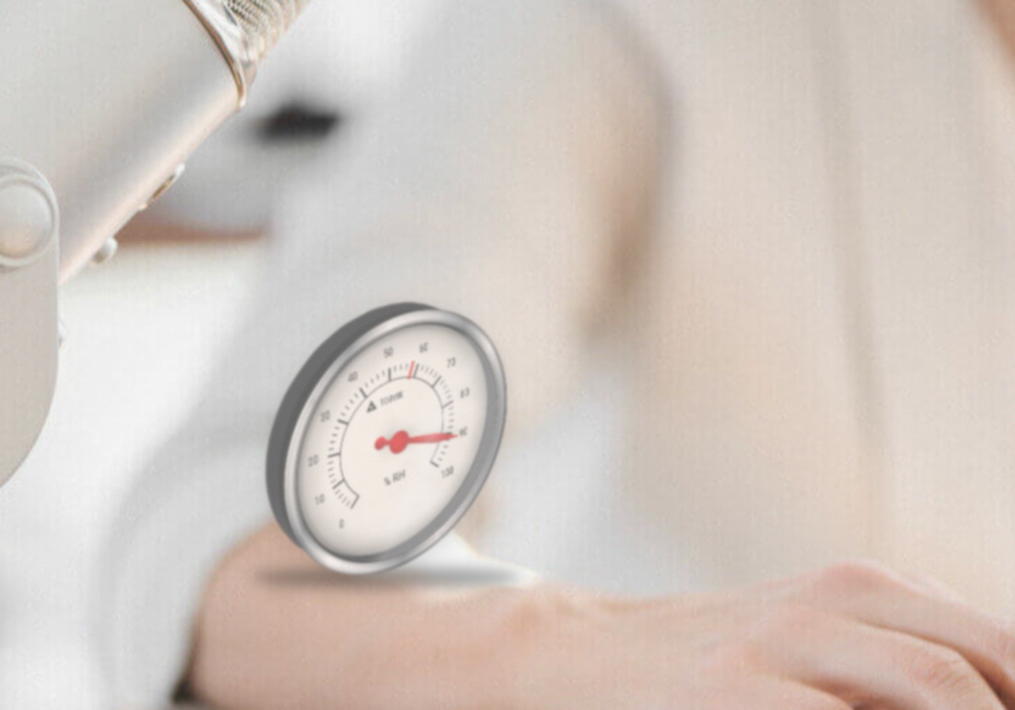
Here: 90%
